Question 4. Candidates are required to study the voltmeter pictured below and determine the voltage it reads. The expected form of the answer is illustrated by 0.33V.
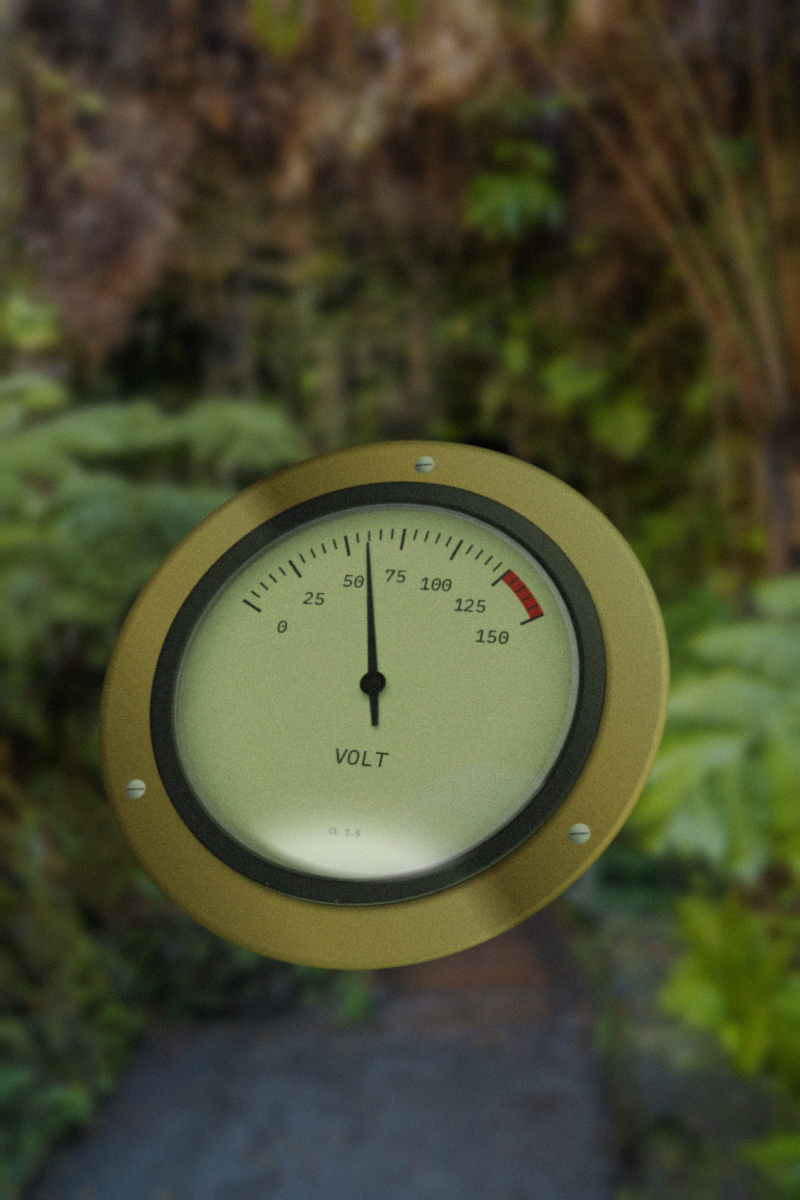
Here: 60V
